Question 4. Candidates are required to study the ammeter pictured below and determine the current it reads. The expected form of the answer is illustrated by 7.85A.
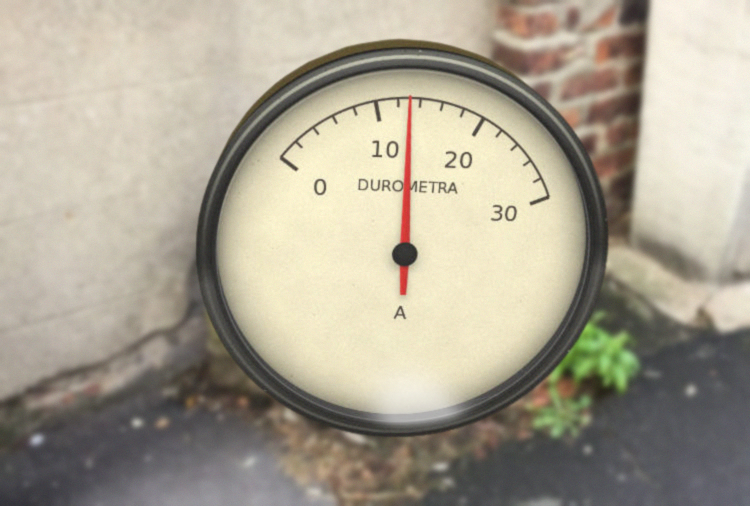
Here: 13A
